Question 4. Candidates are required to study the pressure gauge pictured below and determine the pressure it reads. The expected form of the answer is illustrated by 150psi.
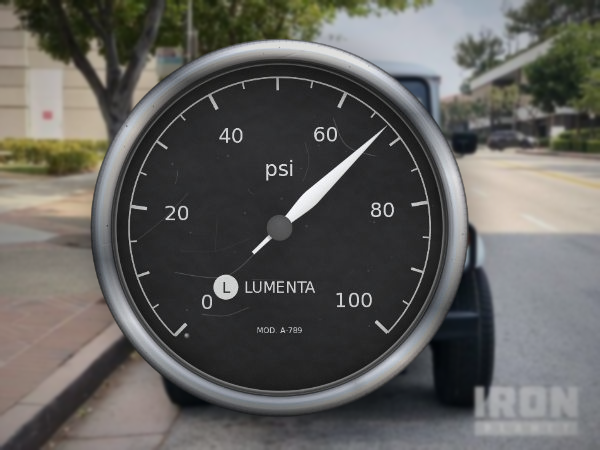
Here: 67.5psi
